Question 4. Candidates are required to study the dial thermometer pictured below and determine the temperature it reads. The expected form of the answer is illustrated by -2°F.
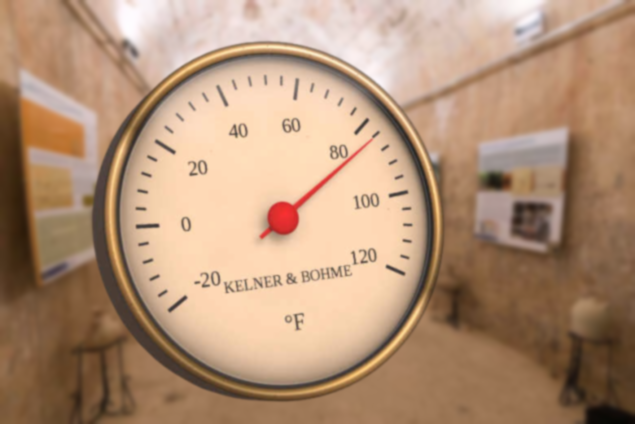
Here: 84°F
